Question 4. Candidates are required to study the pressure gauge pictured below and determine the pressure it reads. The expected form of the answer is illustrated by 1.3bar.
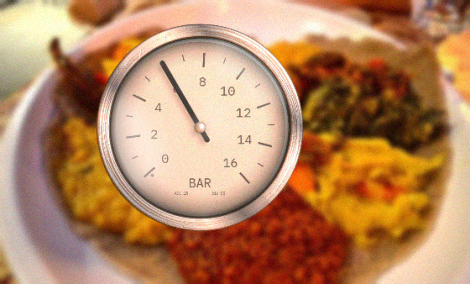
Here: 6bar
